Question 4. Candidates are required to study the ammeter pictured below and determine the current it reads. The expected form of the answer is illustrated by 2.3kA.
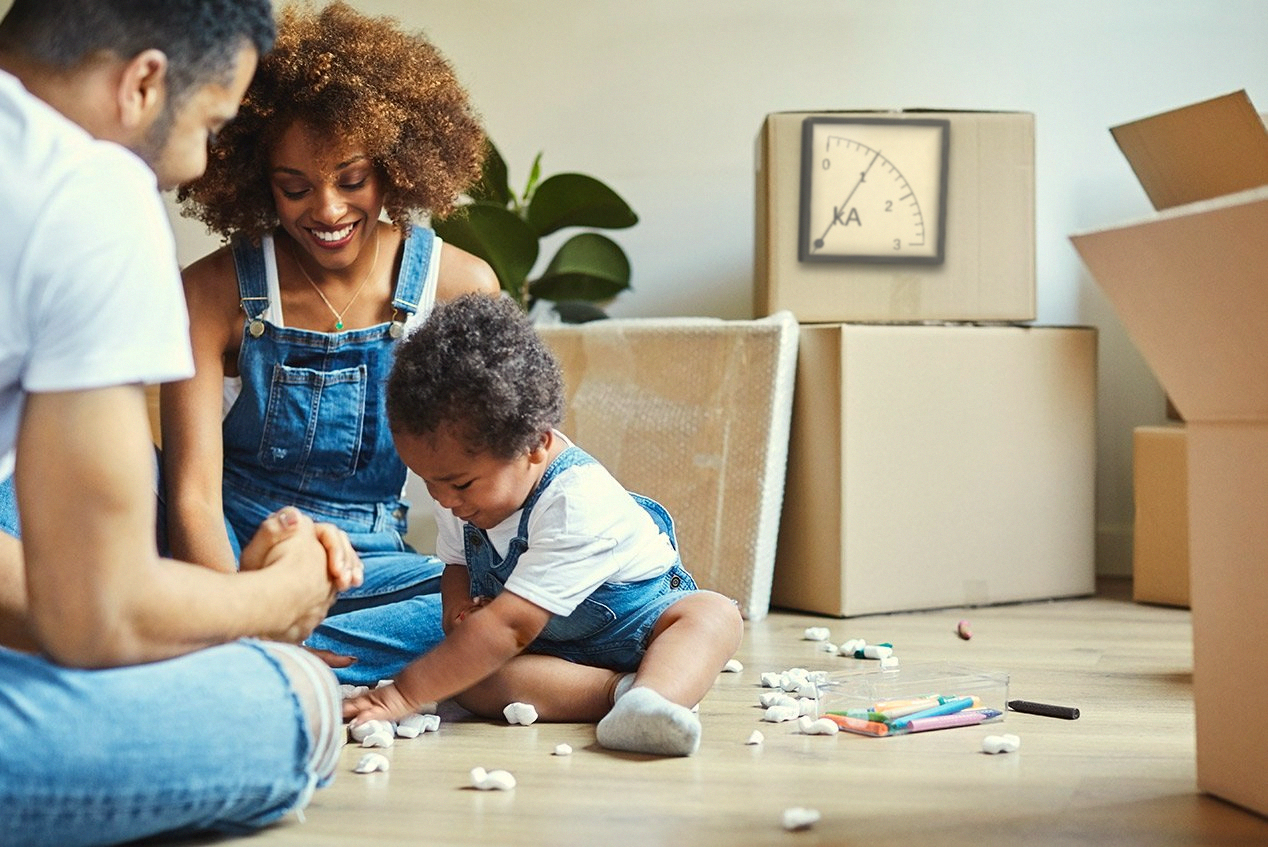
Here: 1kA
